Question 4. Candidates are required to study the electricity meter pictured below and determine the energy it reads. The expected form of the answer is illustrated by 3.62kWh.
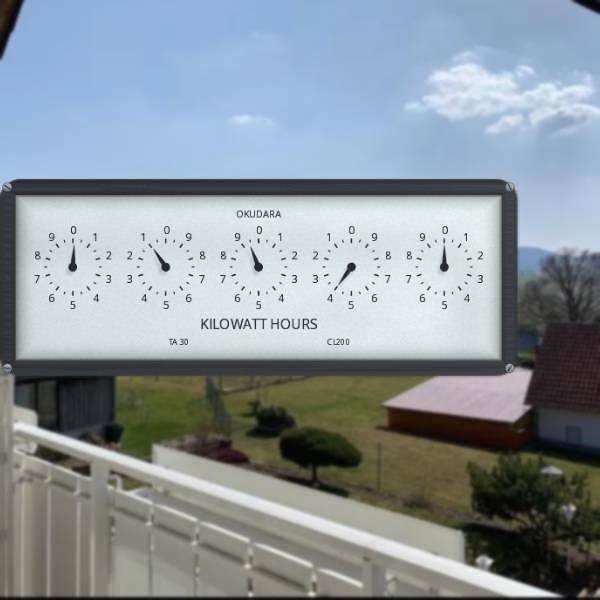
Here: 940kWh
